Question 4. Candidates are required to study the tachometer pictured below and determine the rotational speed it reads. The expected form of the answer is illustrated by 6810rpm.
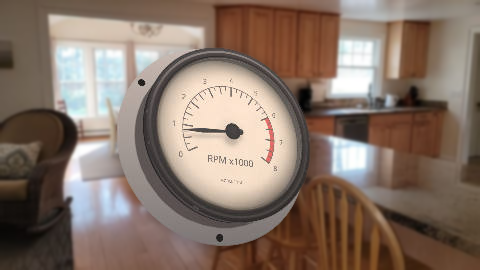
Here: 750rpm
